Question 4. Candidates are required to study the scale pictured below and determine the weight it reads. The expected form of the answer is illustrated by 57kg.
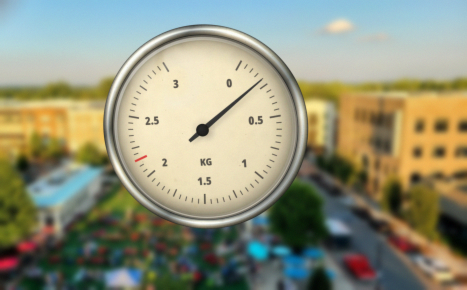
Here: 0.2kg
